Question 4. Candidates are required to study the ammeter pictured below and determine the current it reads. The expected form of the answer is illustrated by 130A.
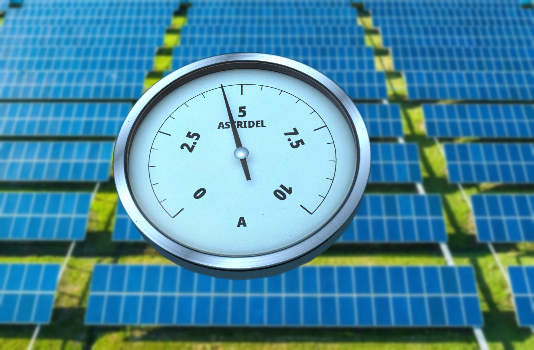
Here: 4.5A
